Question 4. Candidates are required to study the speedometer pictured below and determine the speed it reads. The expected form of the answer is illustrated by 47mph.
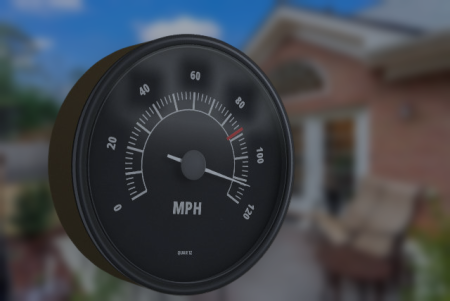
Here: 112mph
